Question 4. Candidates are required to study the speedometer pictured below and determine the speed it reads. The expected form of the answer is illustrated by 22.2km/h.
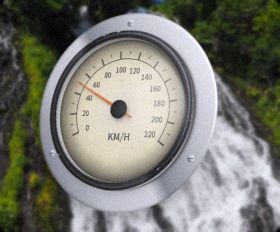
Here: 50km/h
